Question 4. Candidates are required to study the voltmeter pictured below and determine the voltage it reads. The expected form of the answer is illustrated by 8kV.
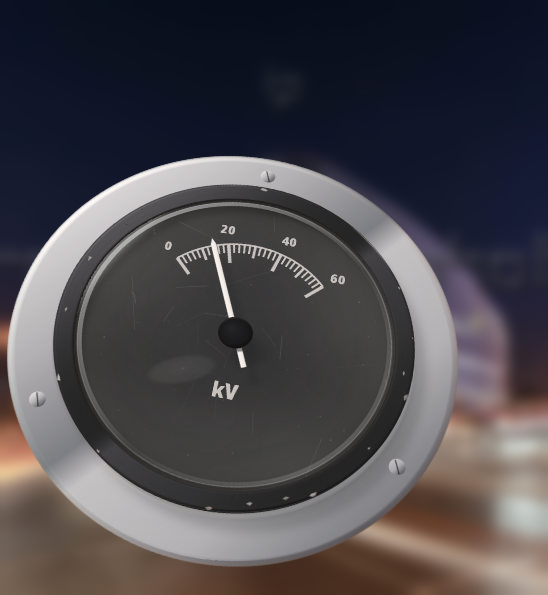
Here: 14kV
